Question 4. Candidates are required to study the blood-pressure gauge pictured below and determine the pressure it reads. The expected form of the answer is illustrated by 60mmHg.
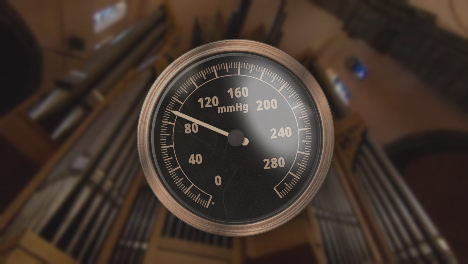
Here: 90mmHg
